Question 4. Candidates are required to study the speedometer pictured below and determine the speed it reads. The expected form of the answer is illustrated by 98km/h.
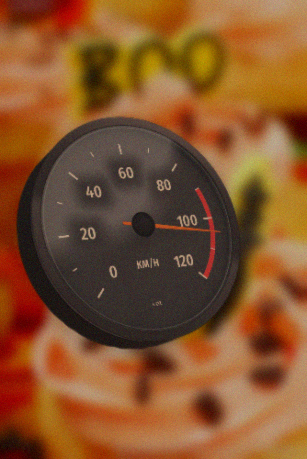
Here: 105km/h
